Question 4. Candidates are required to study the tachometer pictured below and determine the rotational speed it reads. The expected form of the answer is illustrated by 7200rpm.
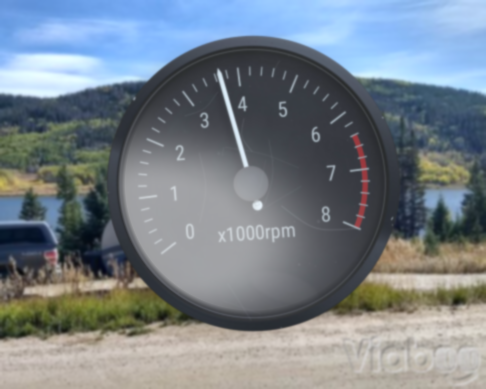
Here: 3700rpm
